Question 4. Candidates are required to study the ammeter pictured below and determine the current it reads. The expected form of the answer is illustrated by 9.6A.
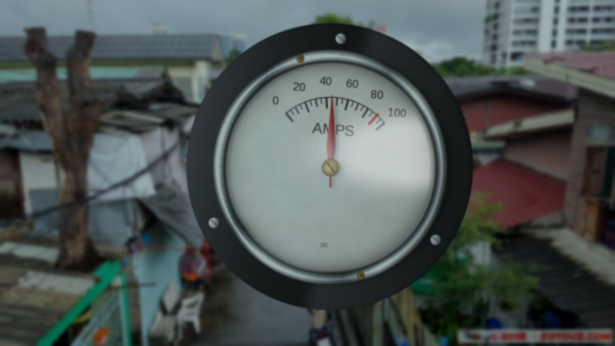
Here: 45A
